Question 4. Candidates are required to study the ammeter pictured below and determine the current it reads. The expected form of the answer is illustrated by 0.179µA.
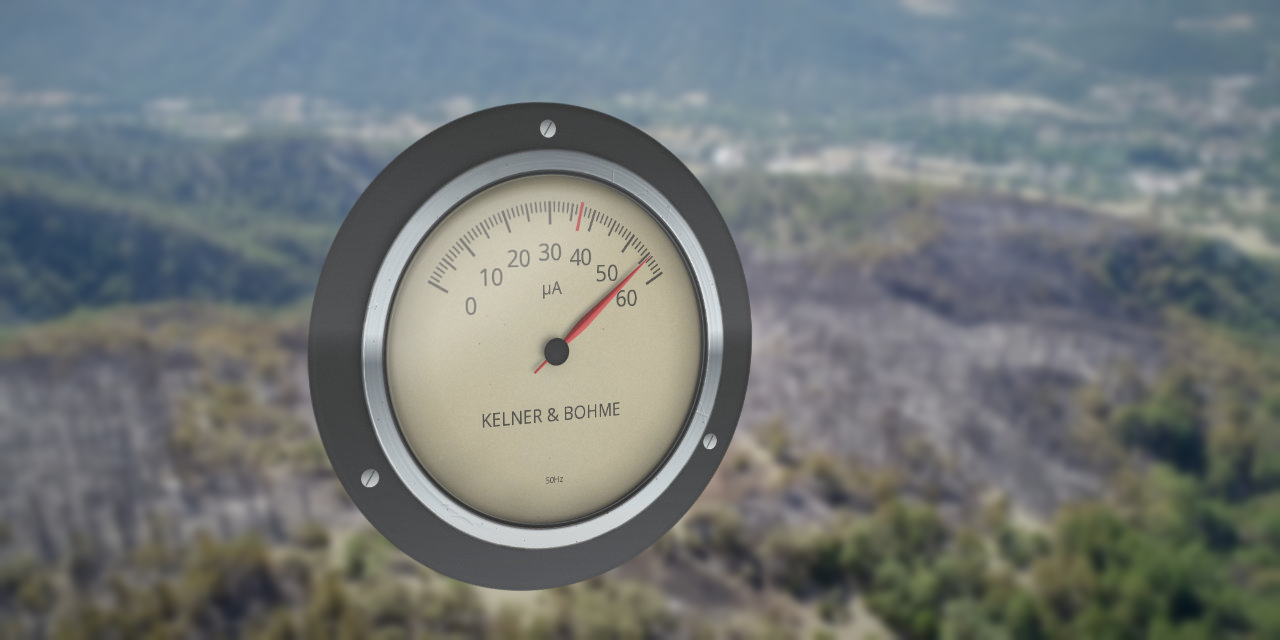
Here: 55µA
